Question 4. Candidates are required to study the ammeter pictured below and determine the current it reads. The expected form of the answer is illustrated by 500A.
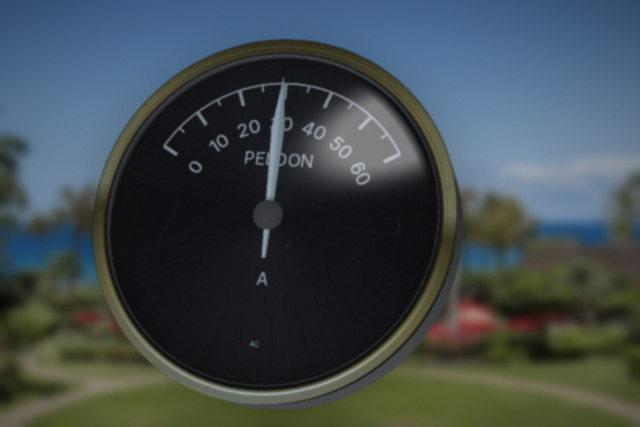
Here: 30A
